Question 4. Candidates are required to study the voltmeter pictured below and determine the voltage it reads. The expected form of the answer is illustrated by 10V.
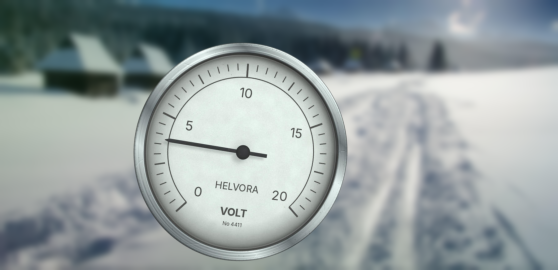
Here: 3.75V
